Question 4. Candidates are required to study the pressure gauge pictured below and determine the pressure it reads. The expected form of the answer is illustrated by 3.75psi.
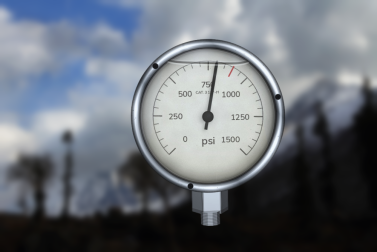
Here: 800psi
